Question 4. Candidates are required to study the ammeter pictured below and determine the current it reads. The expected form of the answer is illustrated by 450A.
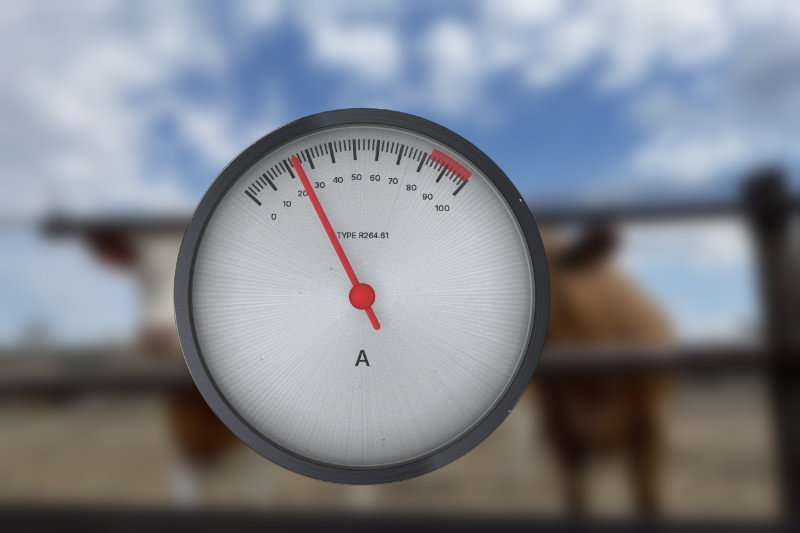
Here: 24A
